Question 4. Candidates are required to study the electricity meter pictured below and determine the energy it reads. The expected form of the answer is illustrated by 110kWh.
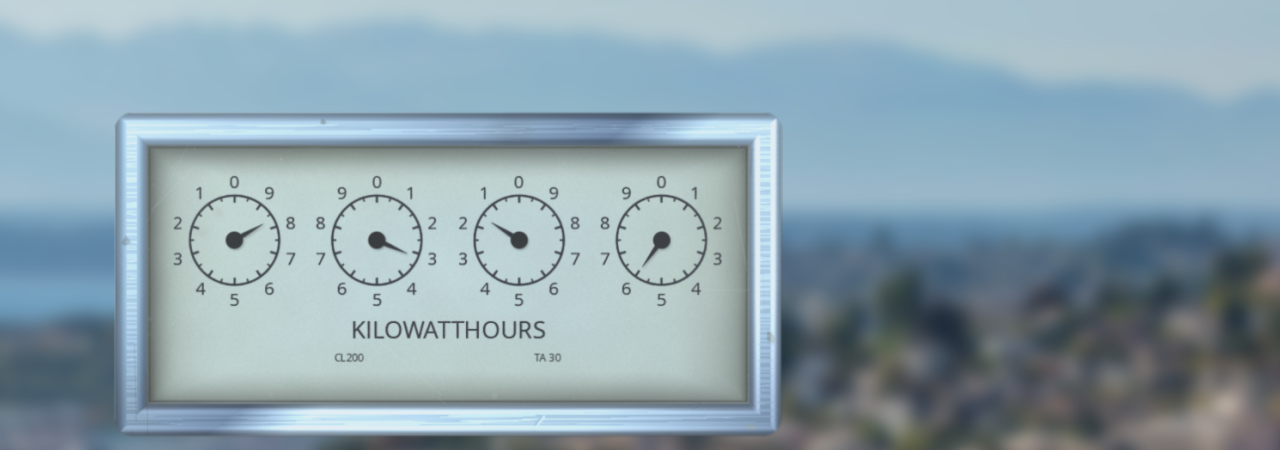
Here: 8316kWh
